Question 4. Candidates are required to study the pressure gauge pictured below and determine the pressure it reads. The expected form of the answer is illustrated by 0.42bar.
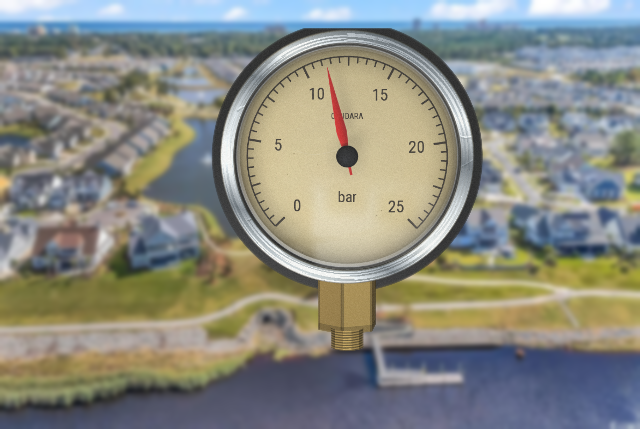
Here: 11.25bar
